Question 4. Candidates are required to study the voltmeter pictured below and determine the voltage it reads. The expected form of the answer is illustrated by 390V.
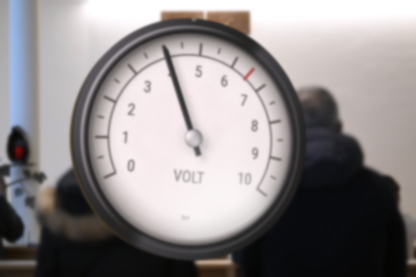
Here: 4V
